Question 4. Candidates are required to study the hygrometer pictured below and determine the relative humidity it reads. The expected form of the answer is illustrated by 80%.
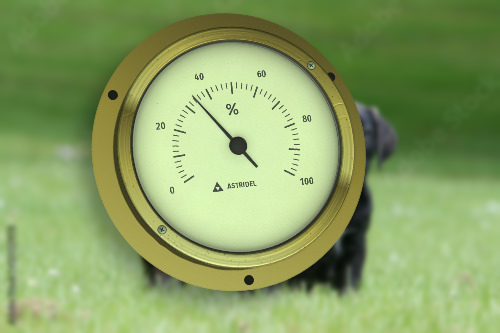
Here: 34%
